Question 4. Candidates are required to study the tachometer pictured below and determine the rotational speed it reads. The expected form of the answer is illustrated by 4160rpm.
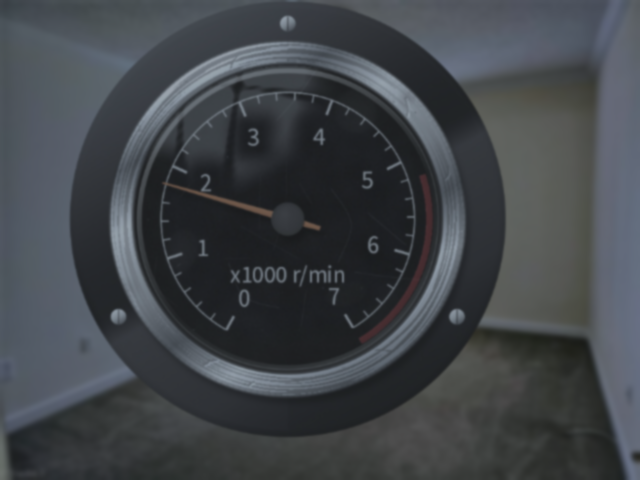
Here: 1800rpm
